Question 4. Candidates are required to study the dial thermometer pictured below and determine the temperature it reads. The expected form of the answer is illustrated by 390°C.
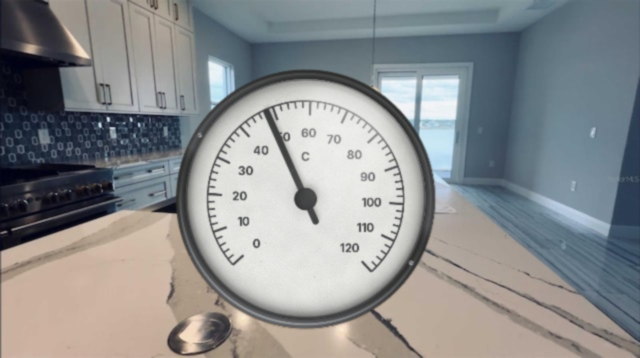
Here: 48°C
